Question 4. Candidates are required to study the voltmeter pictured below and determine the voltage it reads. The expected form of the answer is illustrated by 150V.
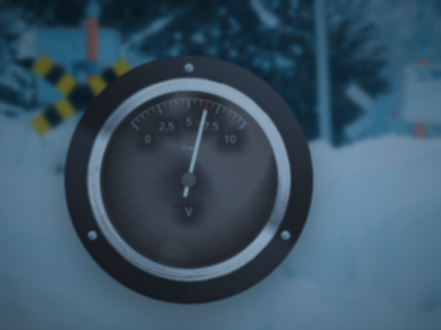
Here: 6.5V
